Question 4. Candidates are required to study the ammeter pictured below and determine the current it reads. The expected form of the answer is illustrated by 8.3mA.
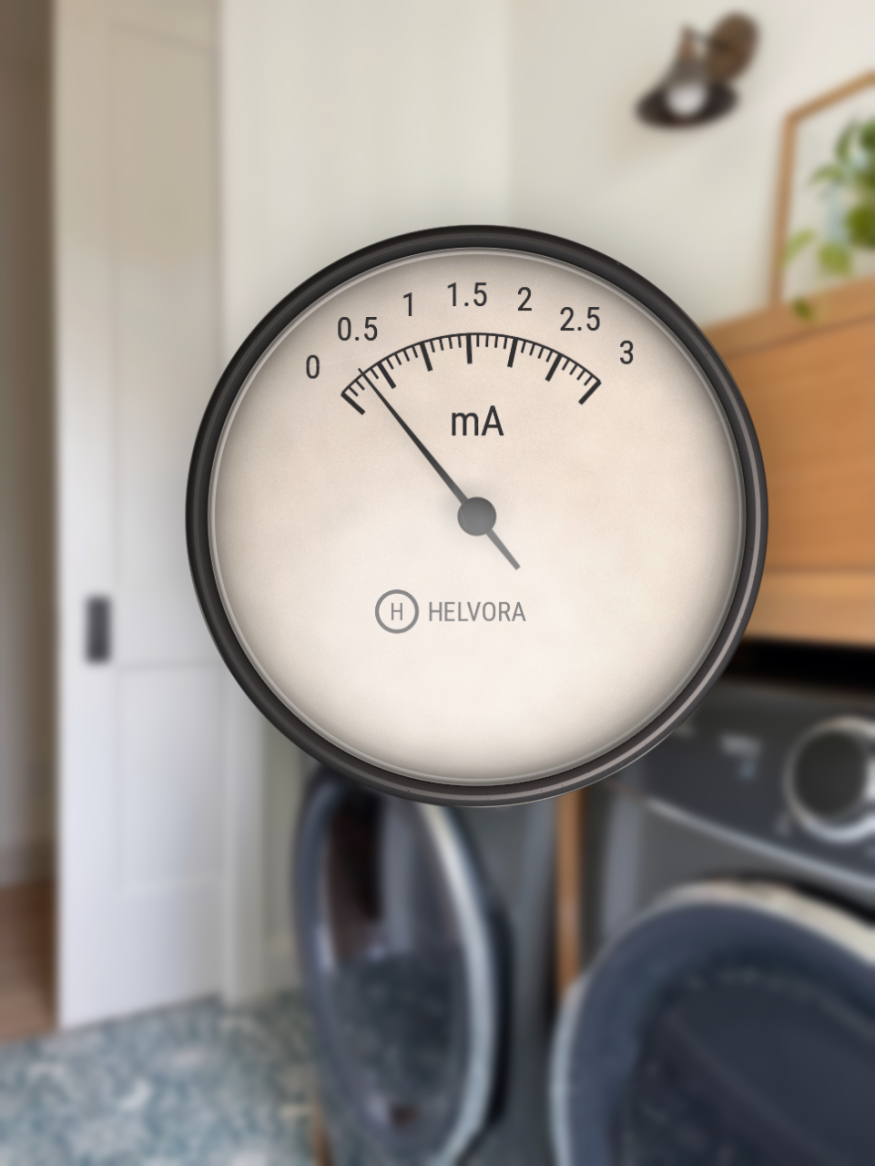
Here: 0.3mA
